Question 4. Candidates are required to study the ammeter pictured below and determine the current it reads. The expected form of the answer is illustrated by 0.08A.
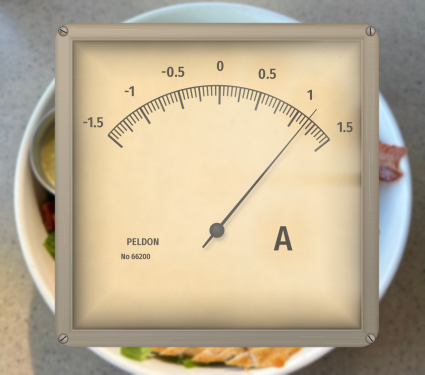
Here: 1.15A
